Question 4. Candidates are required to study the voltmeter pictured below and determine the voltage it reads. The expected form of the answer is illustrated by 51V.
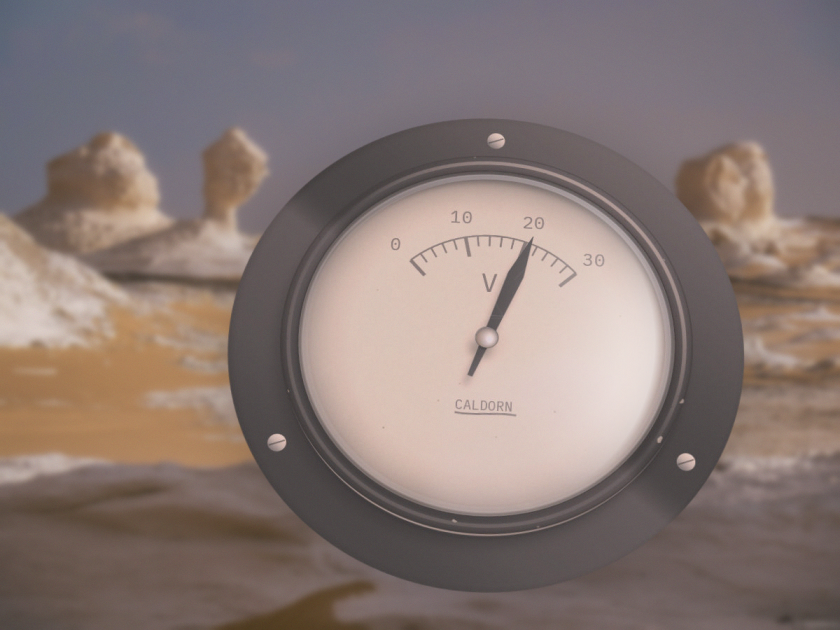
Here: 21V
